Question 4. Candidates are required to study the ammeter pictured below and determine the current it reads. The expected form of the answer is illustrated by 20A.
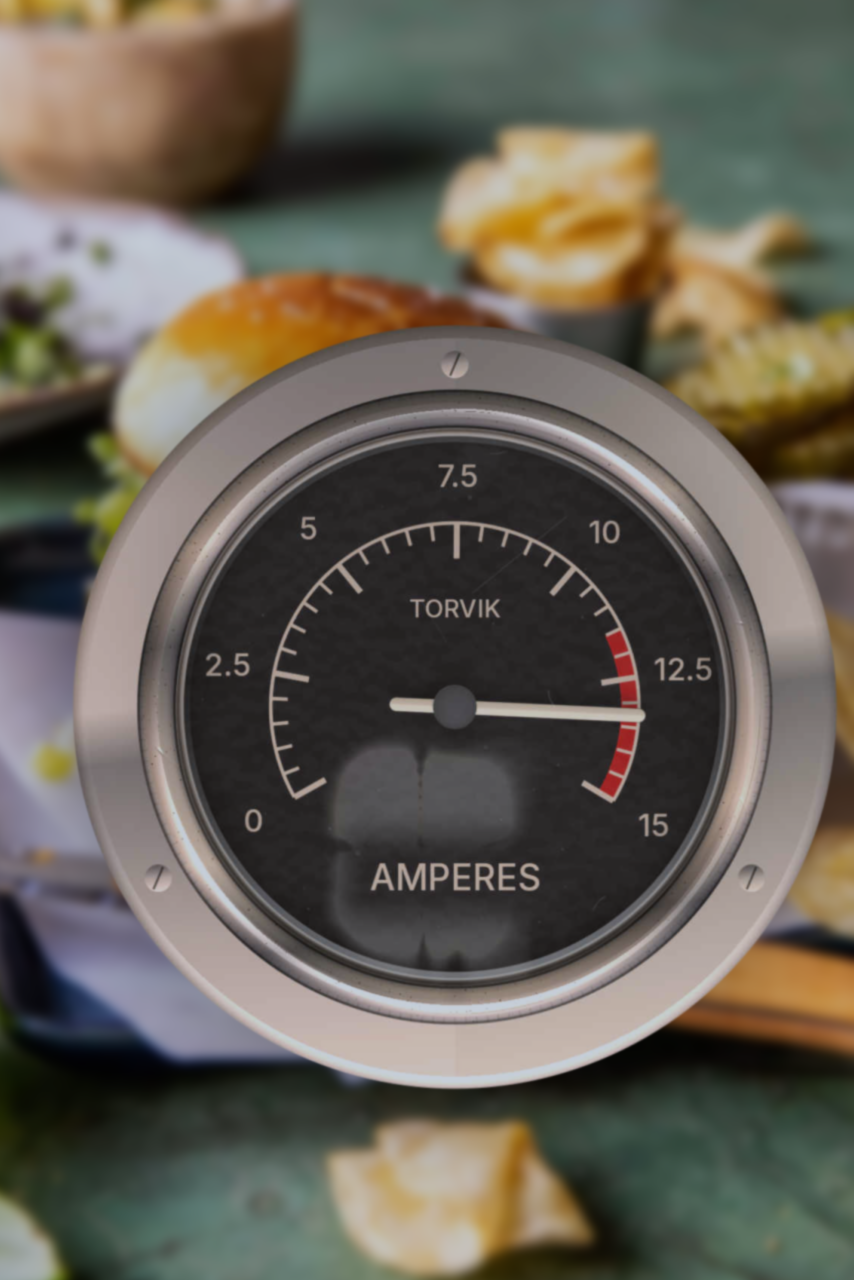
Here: 13.25A
